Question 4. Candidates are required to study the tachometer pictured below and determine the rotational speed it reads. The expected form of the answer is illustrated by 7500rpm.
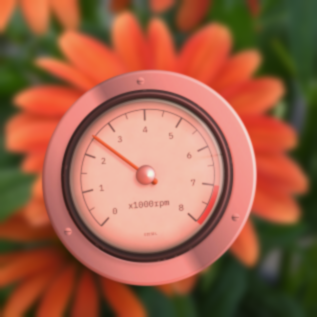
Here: 2500rpm
